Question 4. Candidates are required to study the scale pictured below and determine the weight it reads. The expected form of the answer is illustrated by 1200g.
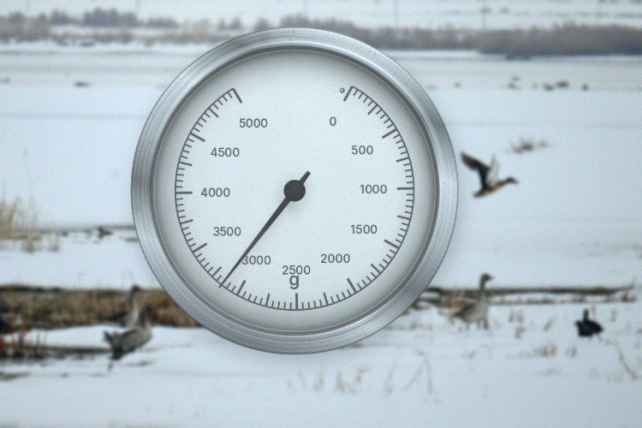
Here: 3150g
